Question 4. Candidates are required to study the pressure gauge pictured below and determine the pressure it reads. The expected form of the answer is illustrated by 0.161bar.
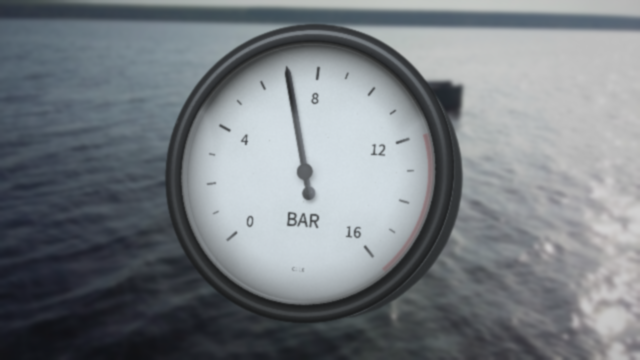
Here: 7bar
